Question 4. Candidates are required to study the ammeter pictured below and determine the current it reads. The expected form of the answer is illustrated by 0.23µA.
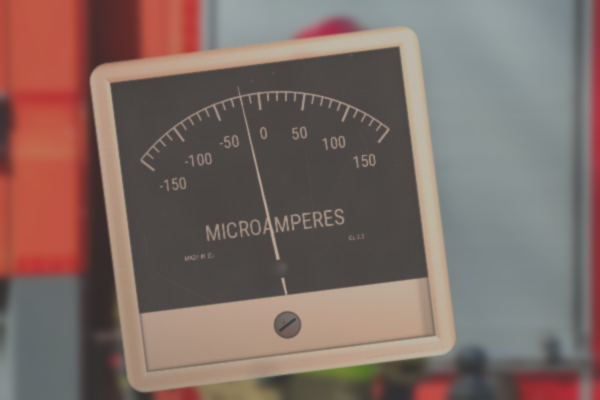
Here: -20µA
